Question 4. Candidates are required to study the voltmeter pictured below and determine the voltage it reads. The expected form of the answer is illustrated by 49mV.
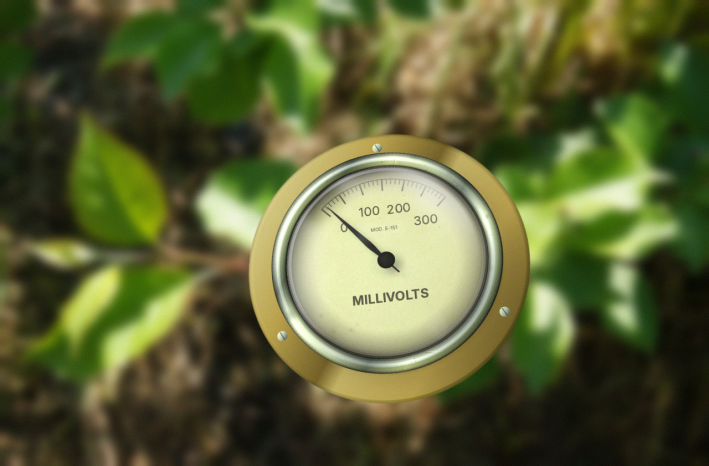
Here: 10mV
